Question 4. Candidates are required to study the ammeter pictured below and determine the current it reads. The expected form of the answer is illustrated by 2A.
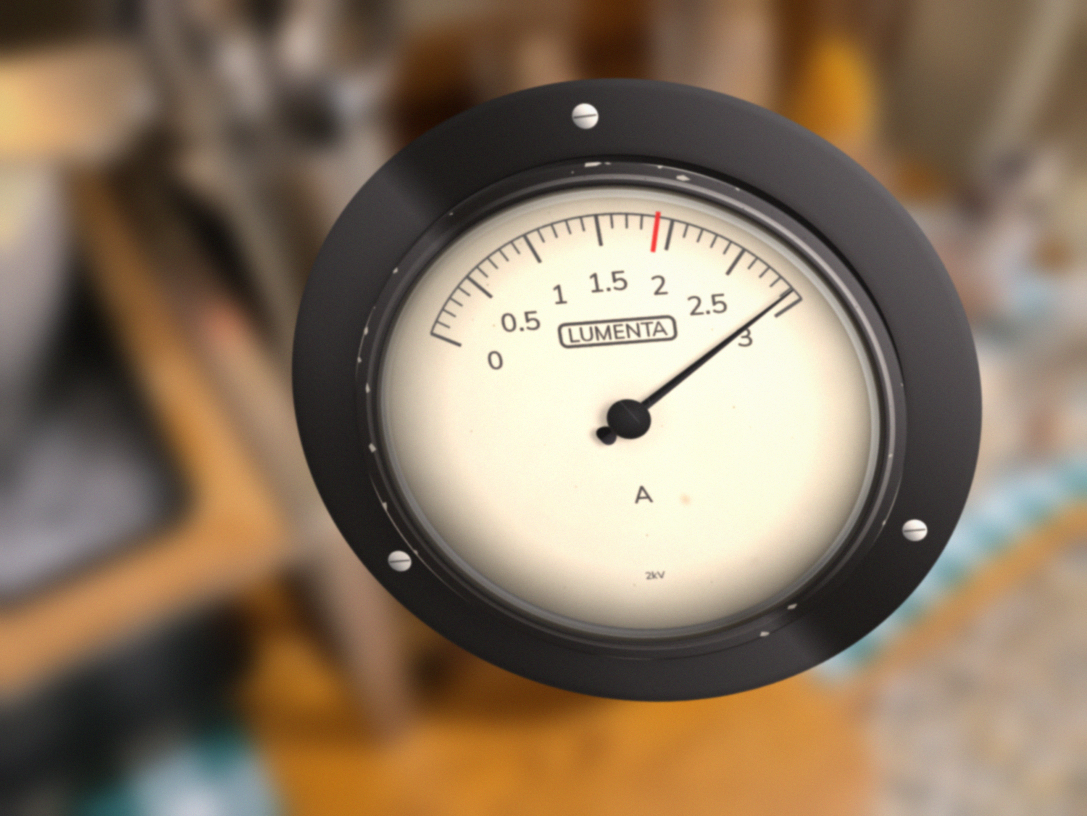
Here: 2.9A
